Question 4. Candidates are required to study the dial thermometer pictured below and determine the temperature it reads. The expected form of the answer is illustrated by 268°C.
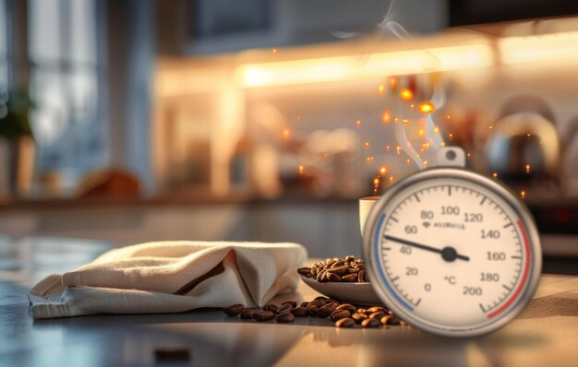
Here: 48°C
